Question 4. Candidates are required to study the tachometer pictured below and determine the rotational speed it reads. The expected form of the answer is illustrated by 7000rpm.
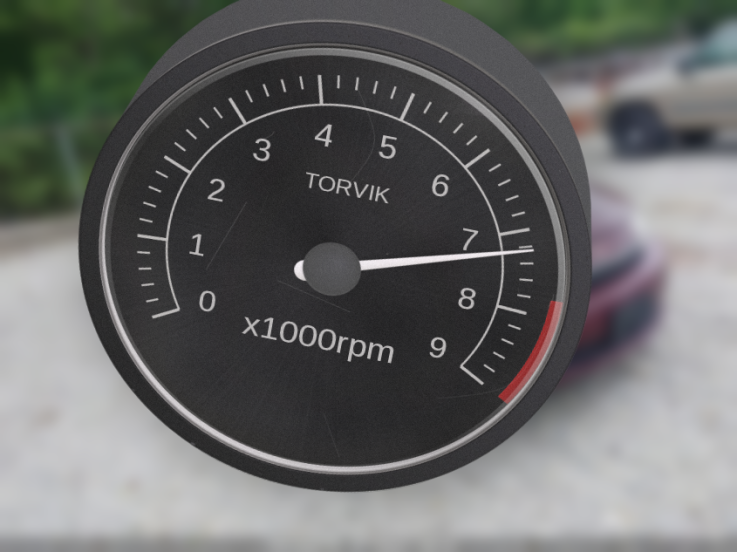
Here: 7200rpm
